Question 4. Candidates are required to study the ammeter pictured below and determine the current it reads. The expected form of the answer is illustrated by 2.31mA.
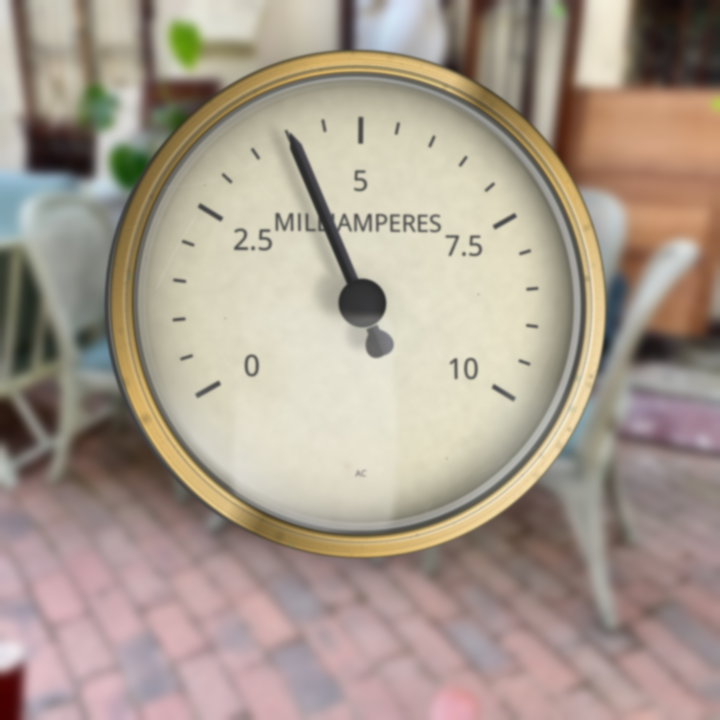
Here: 4mA
